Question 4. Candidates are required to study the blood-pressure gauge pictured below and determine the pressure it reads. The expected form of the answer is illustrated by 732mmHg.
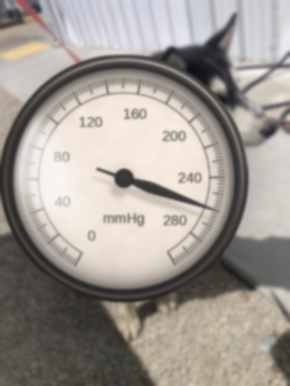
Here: 260mmHg
